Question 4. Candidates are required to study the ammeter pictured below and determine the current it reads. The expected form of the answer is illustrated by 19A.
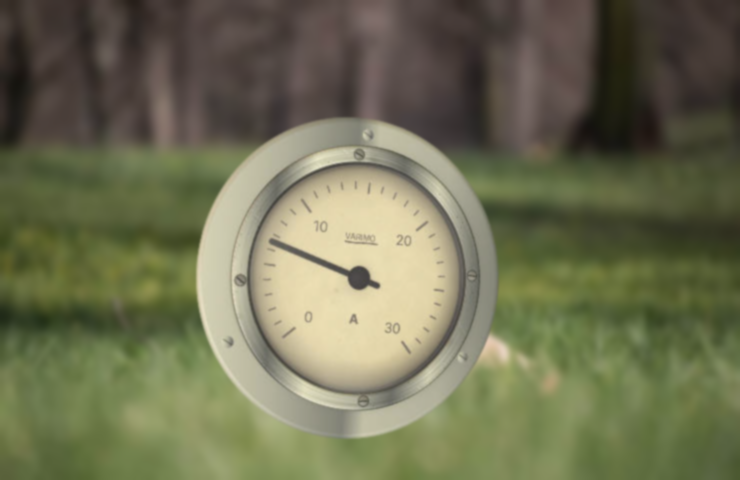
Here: 6.5A
